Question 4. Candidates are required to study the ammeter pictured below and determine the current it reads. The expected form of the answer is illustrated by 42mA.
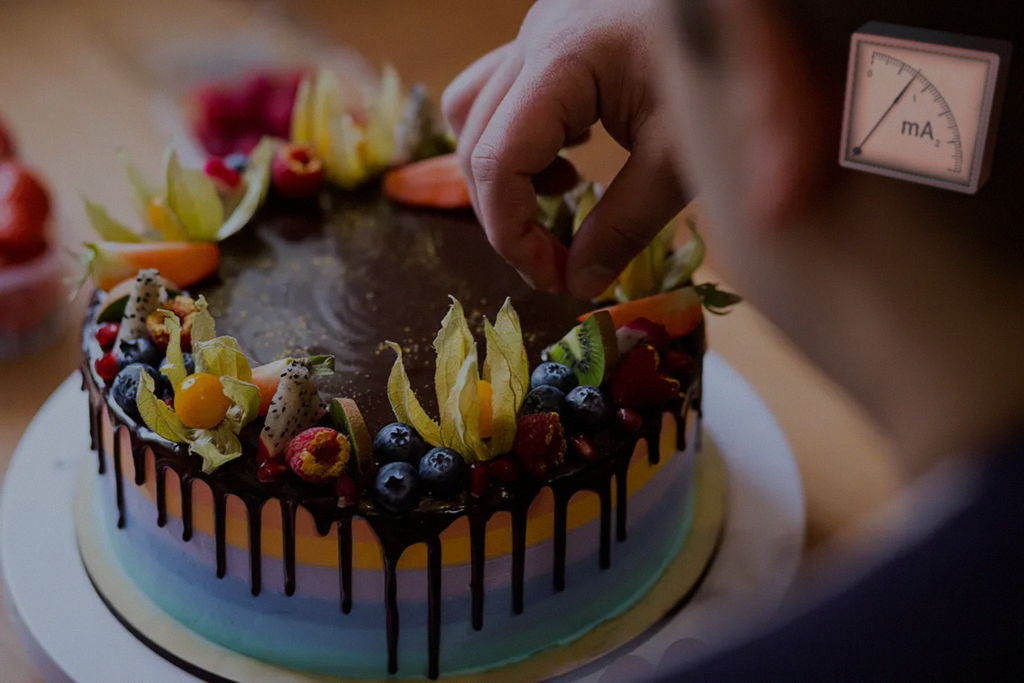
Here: 0.75mA
